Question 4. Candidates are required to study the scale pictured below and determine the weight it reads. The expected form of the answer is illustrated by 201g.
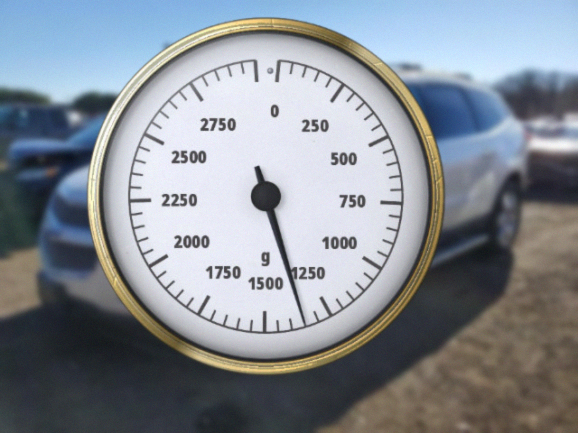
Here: 1350g
